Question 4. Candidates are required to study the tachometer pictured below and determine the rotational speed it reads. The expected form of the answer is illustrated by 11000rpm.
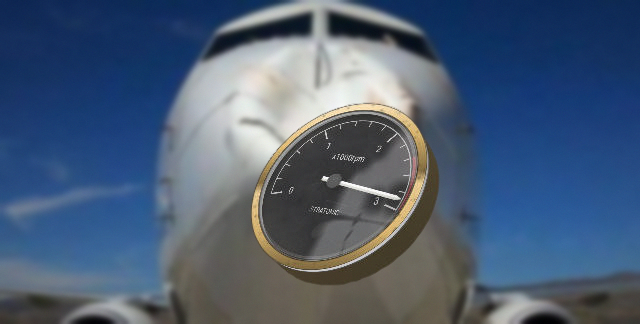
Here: 2900rpm
